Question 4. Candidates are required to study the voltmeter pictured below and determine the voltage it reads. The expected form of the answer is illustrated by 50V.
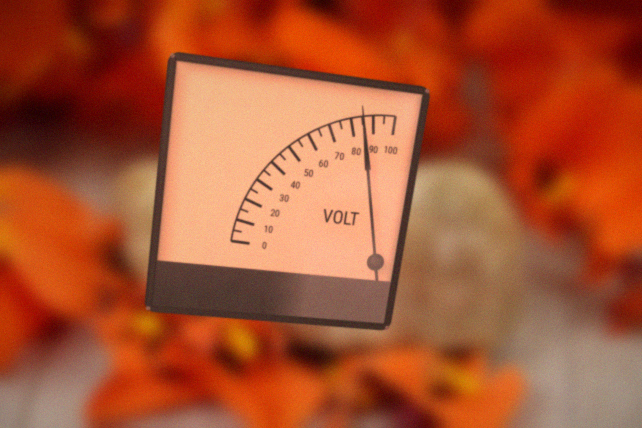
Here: 85V
